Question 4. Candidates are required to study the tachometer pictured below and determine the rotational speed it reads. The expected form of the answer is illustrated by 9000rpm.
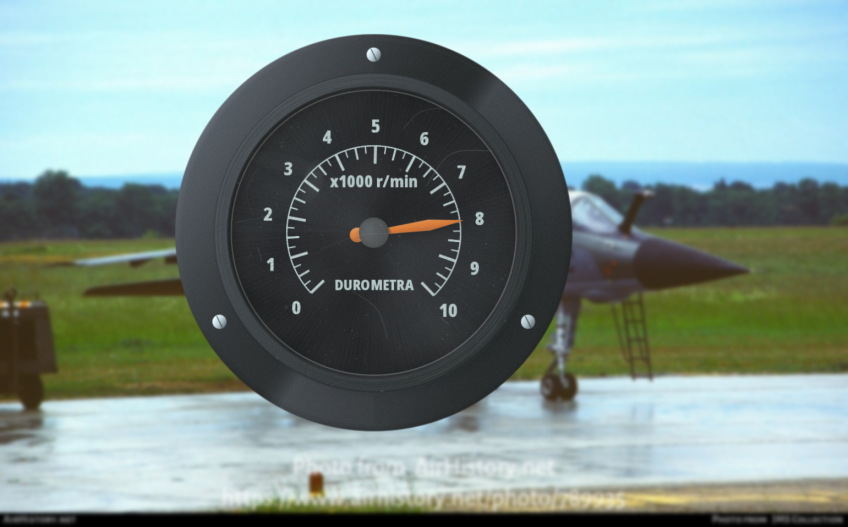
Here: 8000rpm
